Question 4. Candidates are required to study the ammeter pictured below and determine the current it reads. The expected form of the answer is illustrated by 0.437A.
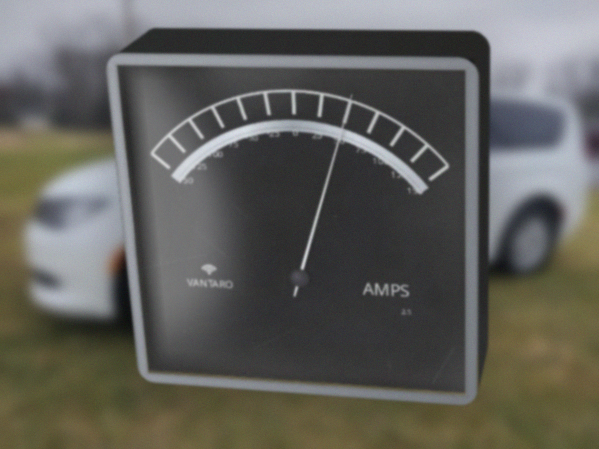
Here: 50A
